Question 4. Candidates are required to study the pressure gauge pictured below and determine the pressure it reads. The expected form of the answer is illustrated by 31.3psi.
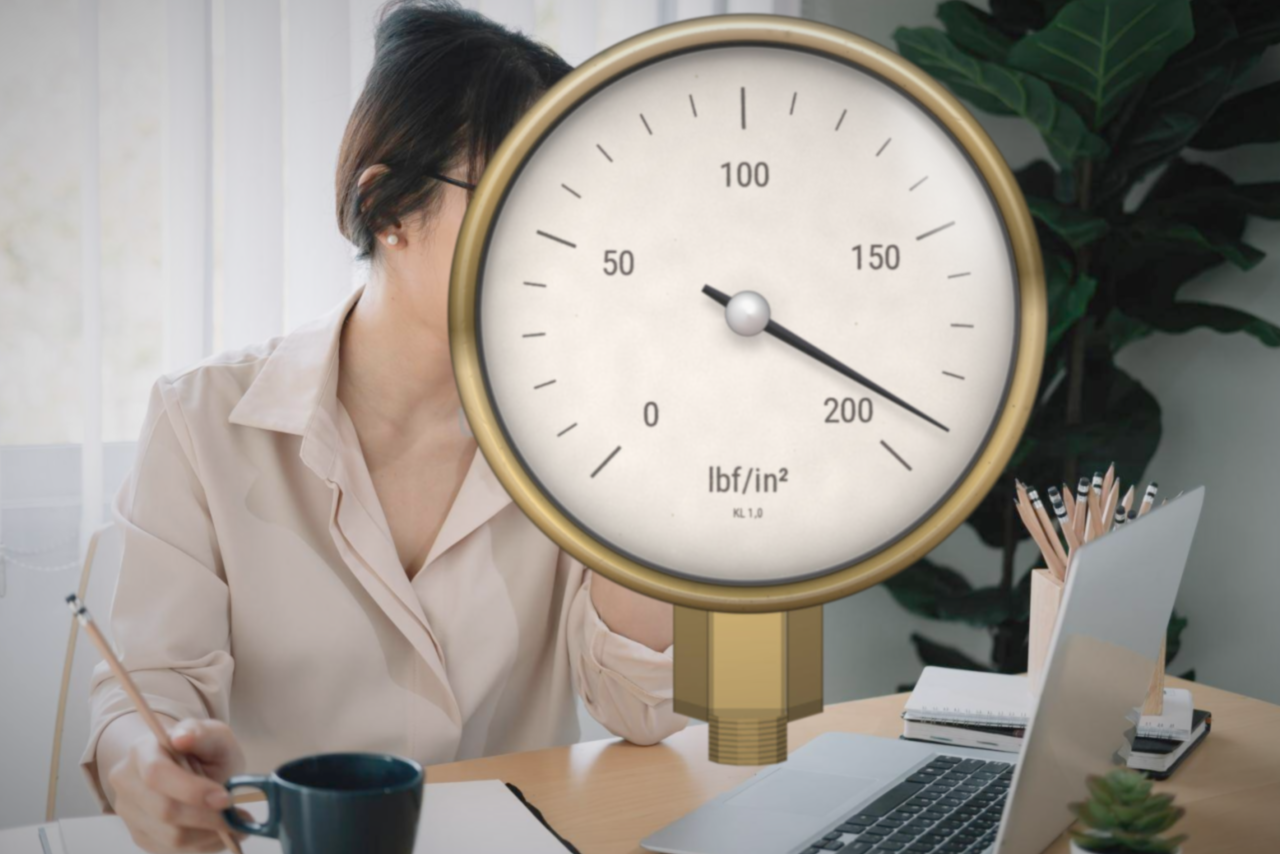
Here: 190psi
